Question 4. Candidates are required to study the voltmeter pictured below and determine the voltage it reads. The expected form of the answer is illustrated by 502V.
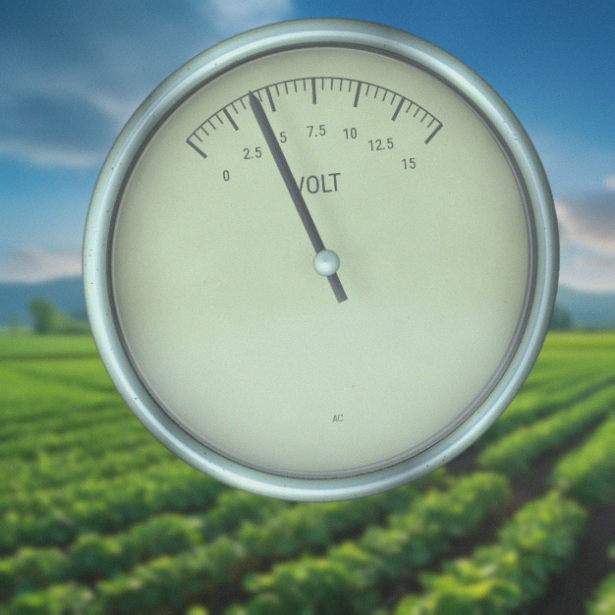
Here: 4V
